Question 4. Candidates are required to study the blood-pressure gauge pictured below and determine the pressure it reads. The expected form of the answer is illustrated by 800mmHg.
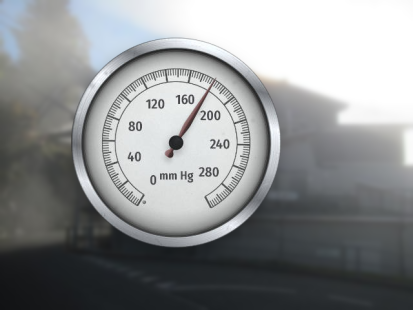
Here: 180mmHg
